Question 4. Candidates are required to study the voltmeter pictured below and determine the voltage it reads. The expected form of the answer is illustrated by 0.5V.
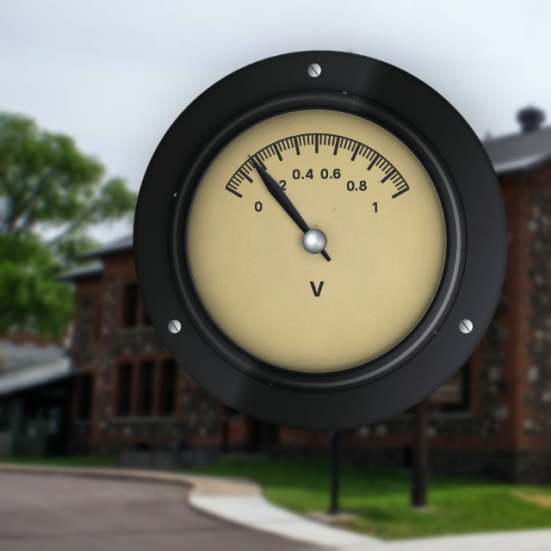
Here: 0.18V
